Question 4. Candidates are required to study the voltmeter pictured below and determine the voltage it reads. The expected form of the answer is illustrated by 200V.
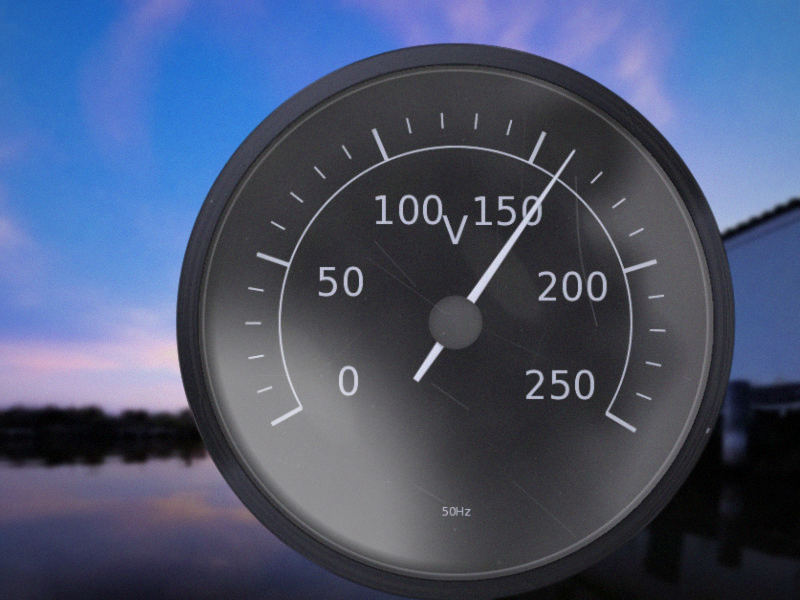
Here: 160V
